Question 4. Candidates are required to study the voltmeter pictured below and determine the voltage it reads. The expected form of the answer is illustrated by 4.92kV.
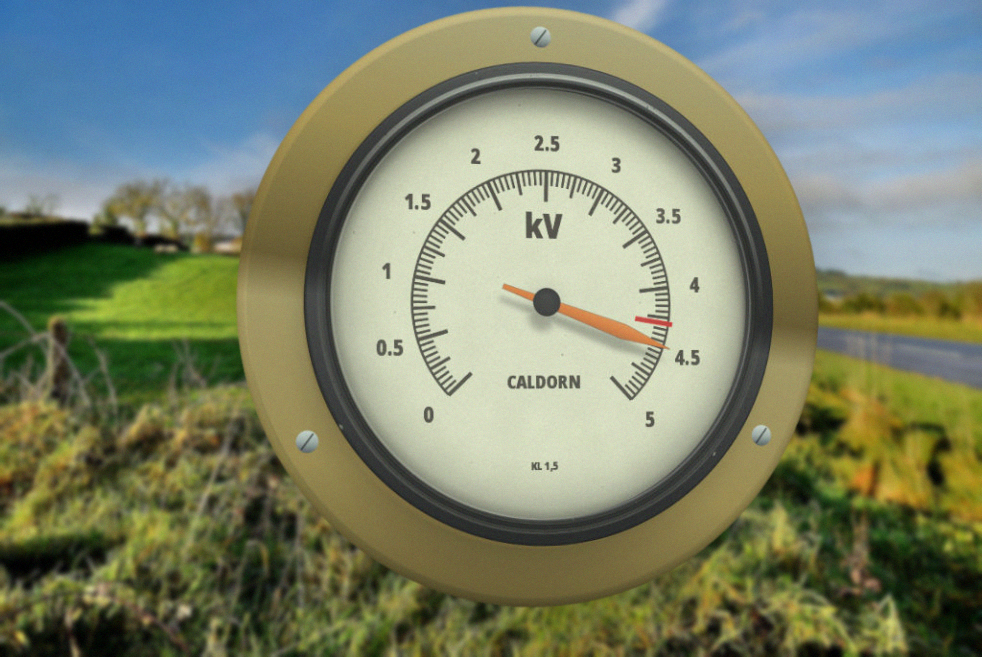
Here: 4.5kV
